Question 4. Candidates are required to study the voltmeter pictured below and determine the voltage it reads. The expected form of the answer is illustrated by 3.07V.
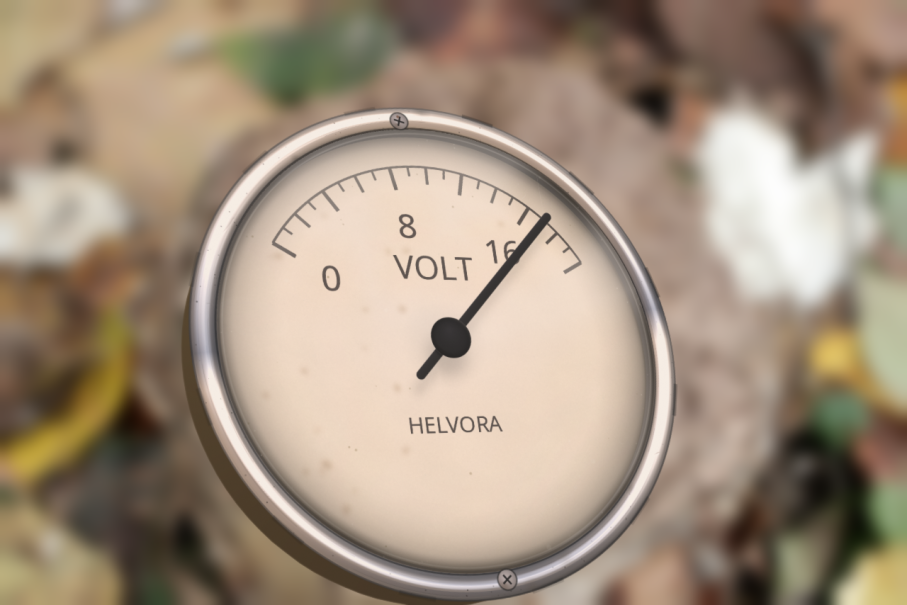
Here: 17V
